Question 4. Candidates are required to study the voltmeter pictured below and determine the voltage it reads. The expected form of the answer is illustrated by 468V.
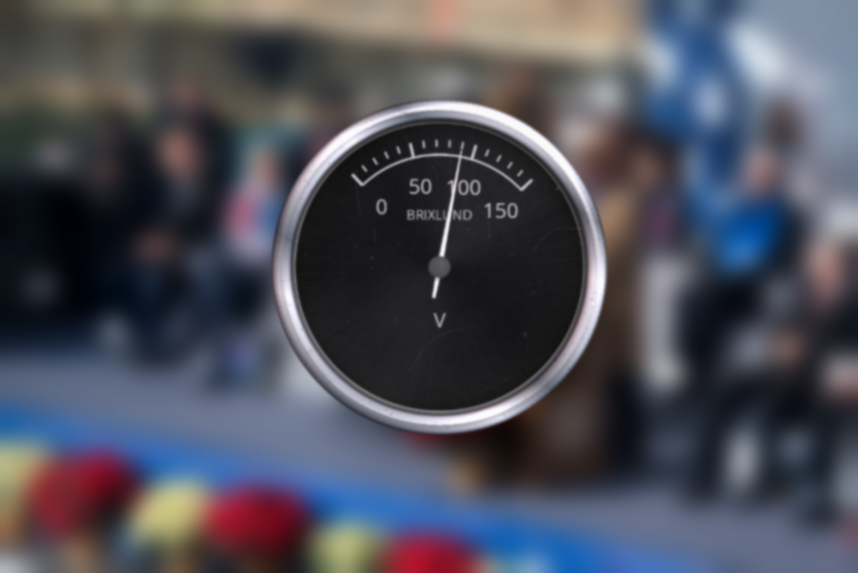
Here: 90V
